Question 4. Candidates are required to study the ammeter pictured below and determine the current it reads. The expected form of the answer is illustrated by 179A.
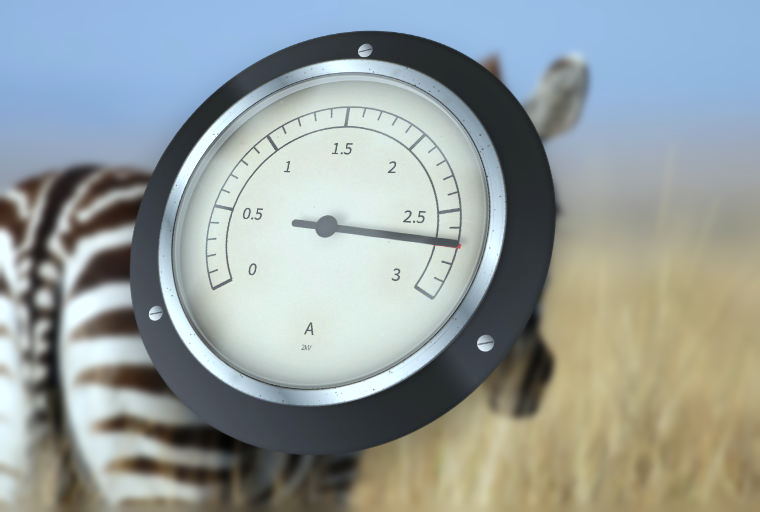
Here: 2.7A
